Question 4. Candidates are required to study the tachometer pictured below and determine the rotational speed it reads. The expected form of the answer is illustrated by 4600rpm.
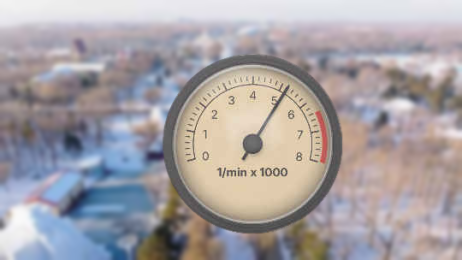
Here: 5200rpm
